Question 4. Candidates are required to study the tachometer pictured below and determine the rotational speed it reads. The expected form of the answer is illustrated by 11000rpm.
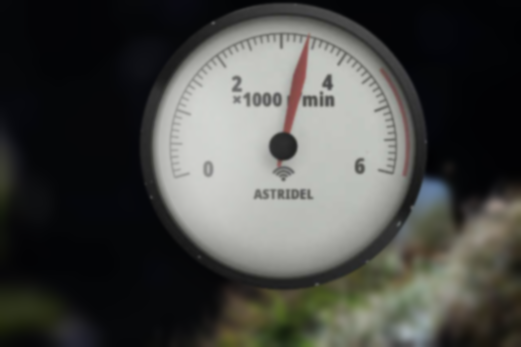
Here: 3400rpm
